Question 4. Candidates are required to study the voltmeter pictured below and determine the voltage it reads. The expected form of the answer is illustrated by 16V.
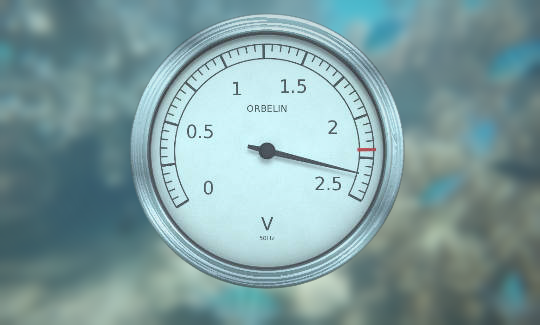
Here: 2.35V
